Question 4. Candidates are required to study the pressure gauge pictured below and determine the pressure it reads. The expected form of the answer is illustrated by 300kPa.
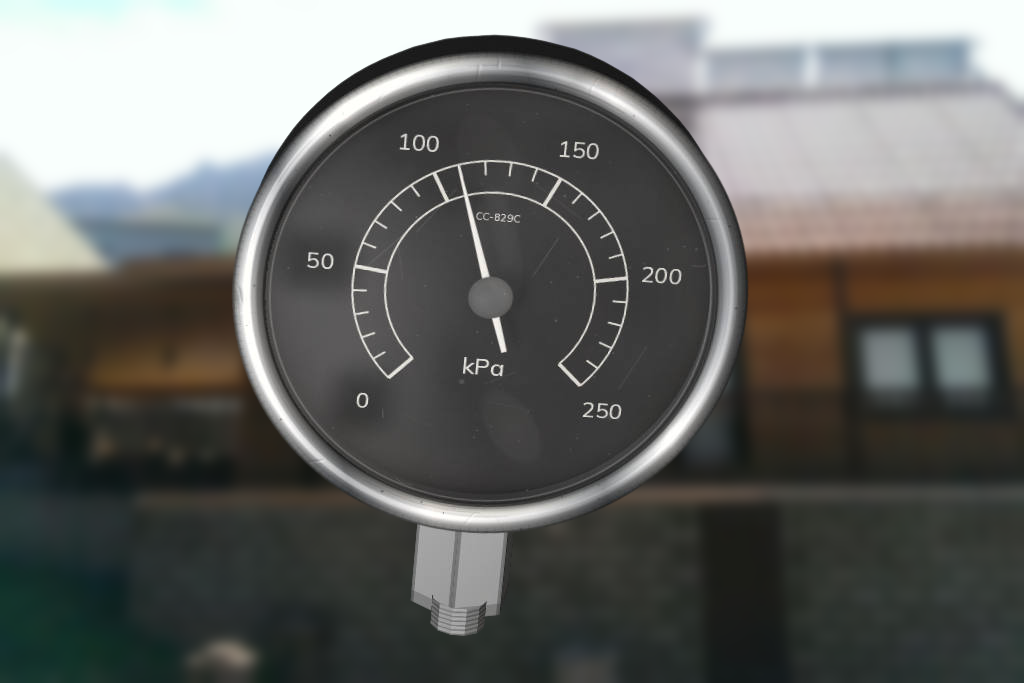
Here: 110kPa
